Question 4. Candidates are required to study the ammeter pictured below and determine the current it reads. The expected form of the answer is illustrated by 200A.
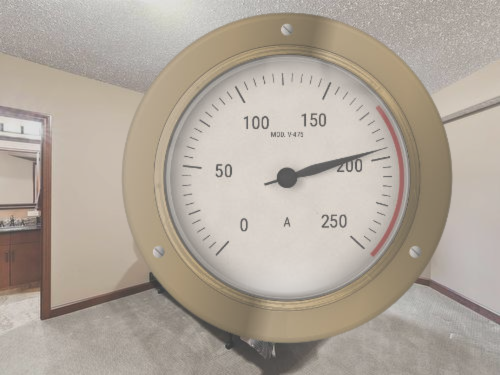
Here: 195A
